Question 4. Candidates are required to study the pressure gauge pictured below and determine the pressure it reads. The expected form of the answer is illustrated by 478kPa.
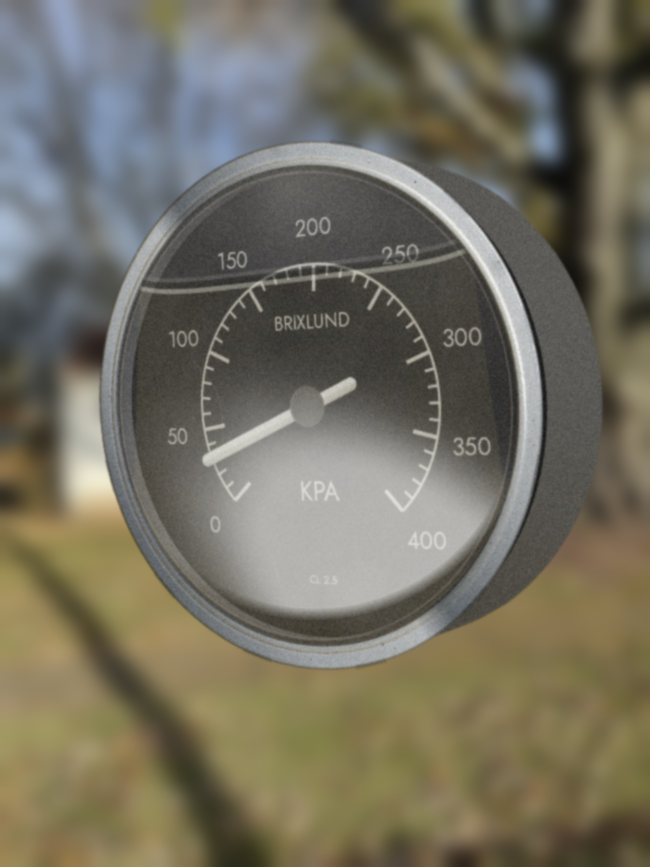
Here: 30kPa
